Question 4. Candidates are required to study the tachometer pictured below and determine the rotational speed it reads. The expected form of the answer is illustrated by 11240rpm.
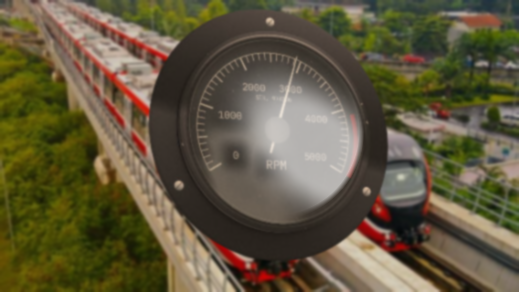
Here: 2900rpm
